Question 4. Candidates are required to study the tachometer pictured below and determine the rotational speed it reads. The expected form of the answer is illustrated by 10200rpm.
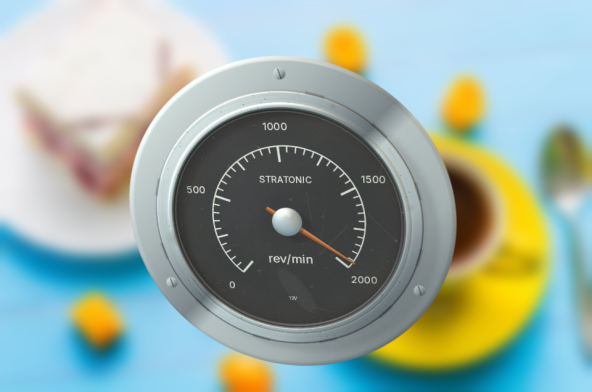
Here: 1950rpm
